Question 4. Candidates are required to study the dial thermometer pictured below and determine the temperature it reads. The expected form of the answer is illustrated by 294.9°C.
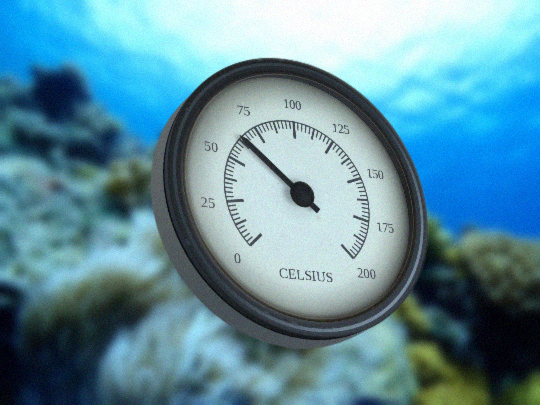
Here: 62.5°C
